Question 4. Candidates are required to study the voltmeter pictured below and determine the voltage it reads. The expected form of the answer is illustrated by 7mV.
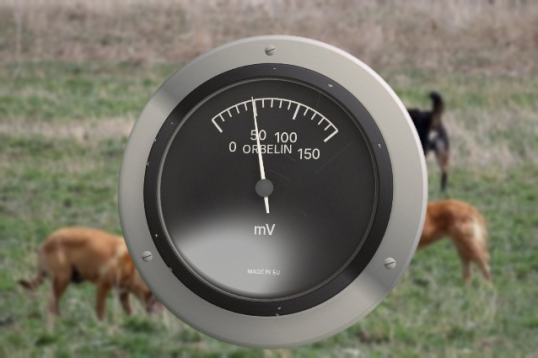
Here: 50mV
